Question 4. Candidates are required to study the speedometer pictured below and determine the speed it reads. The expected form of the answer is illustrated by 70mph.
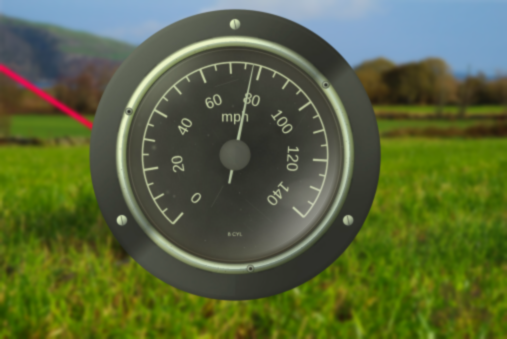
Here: 77.5mph
